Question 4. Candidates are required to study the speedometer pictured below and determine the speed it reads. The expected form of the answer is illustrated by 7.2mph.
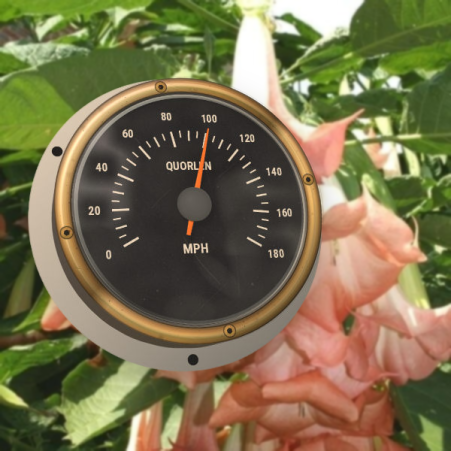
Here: 100mph
